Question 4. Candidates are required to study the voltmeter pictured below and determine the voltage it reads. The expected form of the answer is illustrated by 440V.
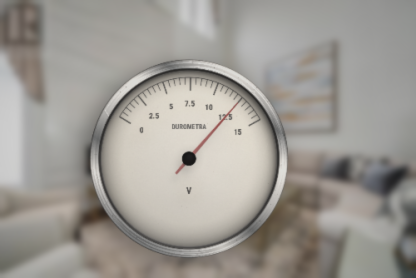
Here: 12.5V
